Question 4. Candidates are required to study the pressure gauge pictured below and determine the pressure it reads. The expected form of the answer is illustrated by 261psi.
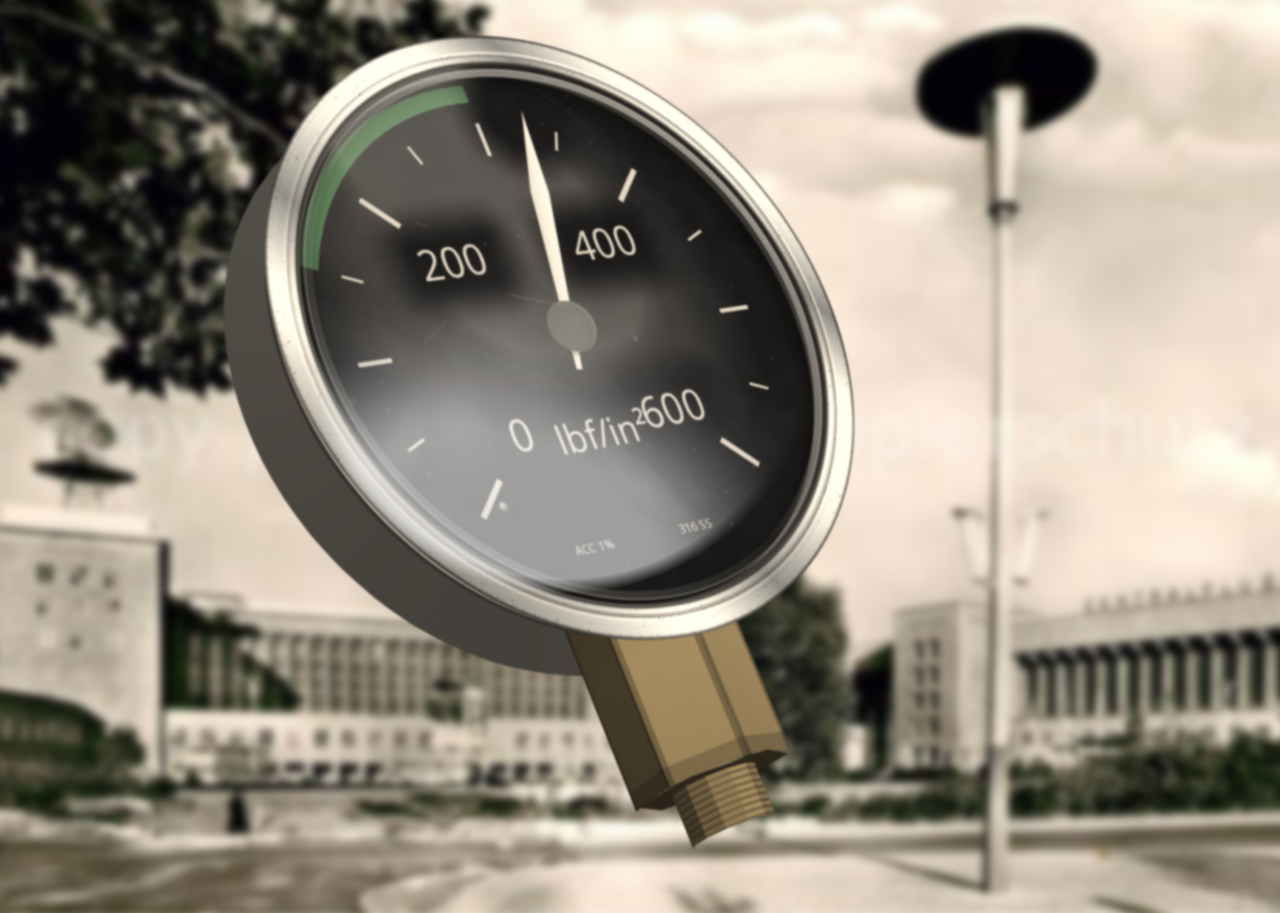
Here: 325psi
